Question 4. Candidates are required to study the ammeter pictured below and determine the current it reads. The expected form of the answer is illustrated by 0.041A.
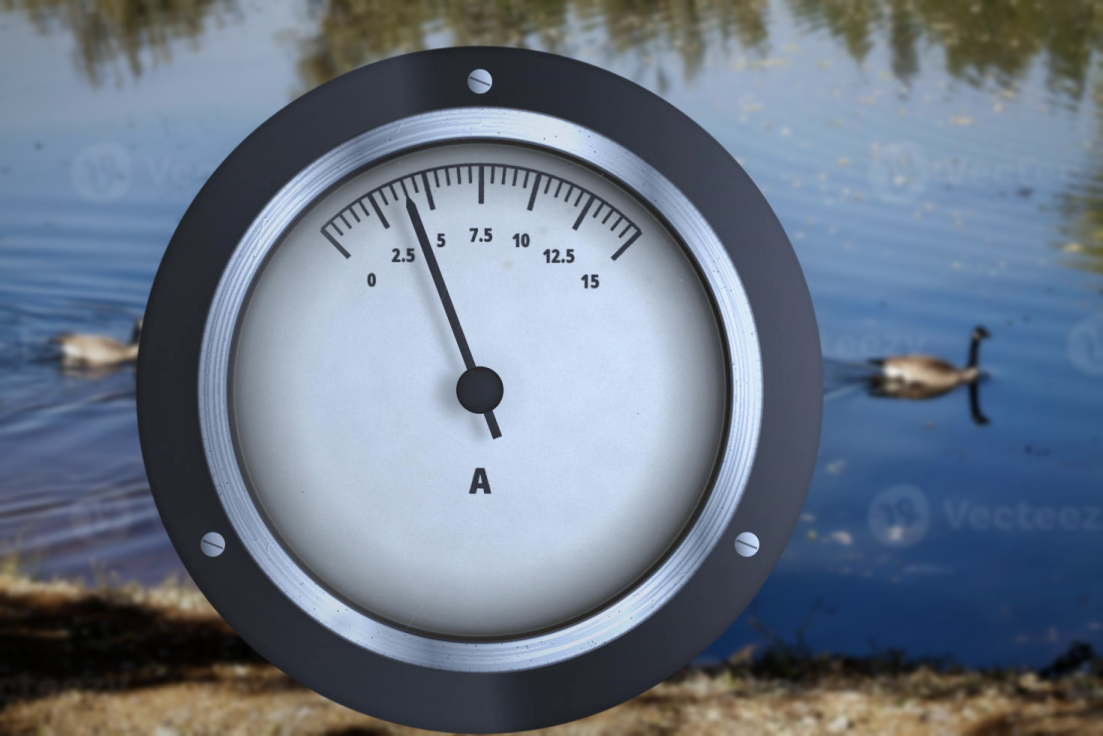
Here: 4A
